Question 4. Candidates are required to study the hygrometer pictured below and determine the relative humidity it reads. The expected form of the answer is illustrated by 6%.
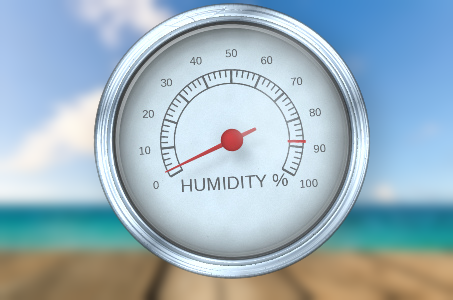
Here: 2%
